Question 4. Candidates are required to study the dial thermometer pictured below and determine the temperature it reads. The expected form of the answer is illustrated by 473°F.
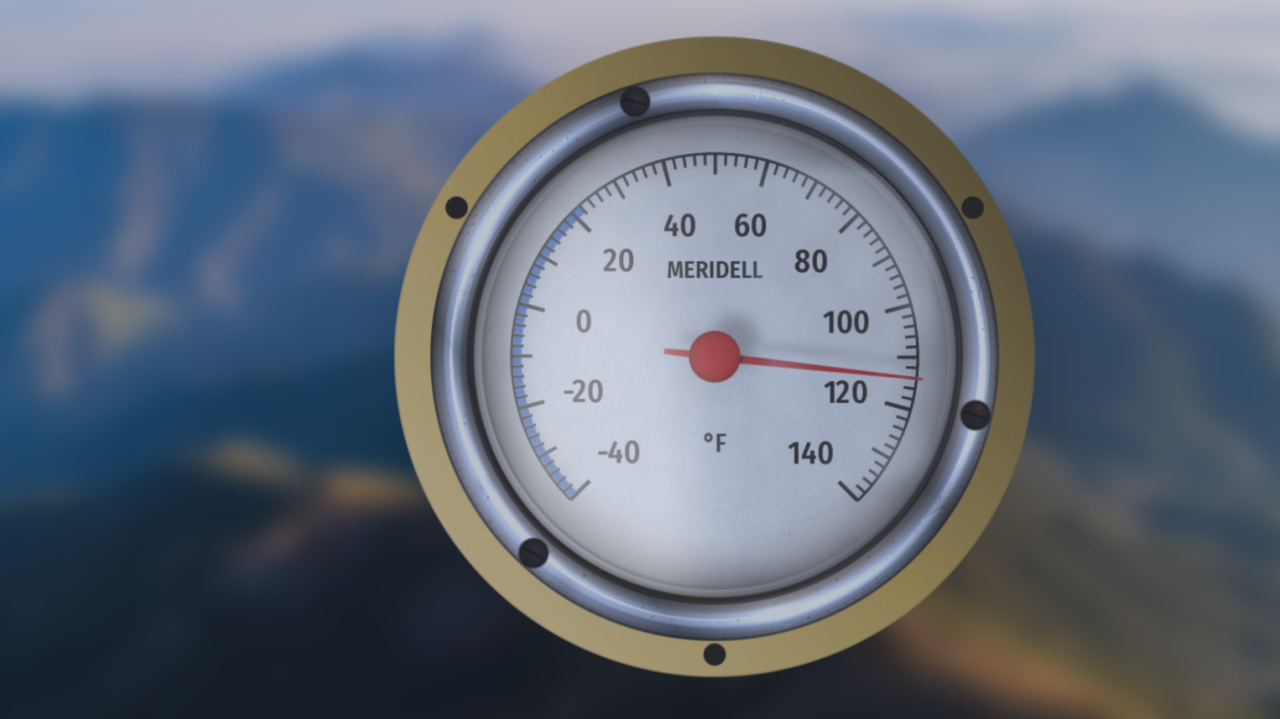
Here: 114°F
